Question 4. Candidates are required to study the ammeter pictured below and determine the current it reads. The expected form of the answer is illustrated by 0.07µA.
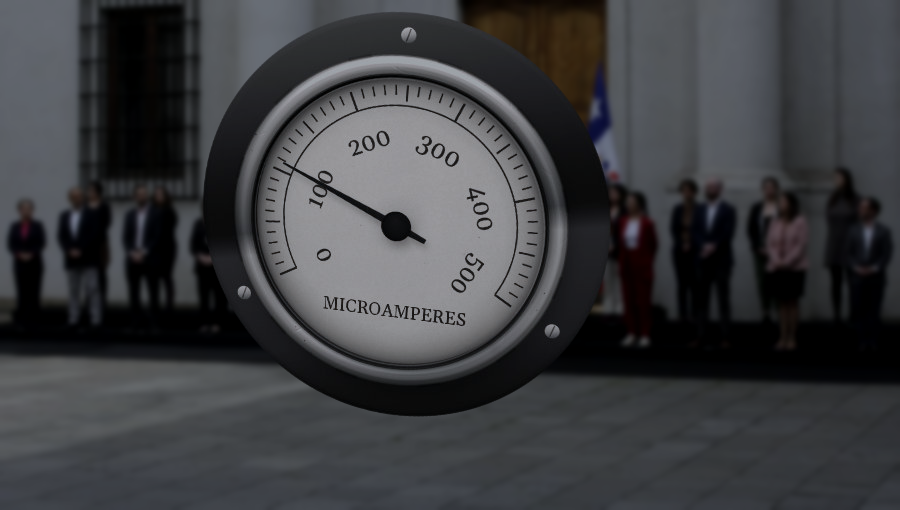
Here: 110µA
